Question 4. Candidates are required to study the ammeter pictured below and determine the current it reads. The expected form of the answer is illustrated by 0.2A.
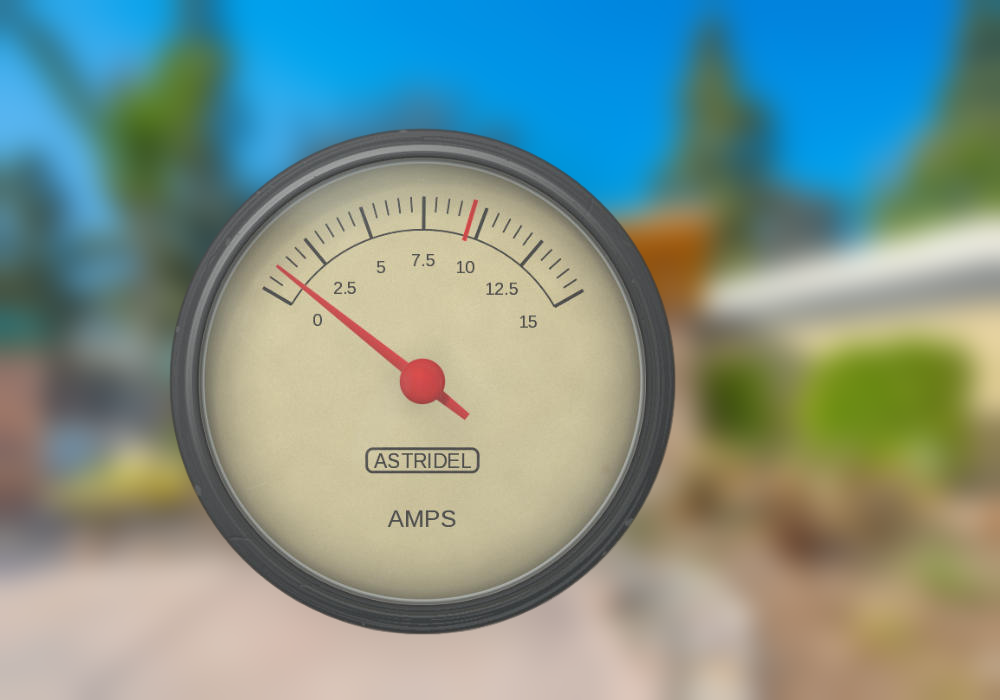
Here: 1A
